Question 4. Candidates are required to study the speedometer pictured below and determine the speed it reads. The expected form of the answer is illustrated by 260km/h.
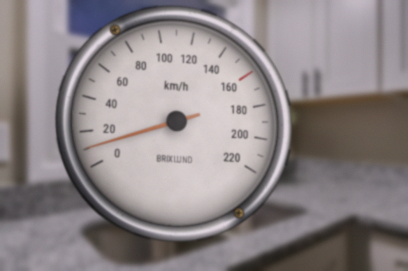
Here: 10km/h
